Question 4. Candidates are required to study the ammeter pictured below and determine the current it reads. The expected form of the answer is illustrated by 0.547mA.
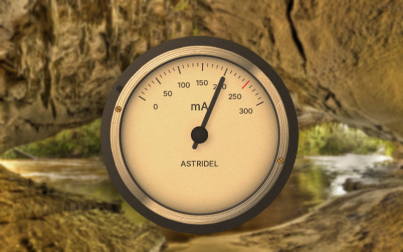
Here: 200mA
